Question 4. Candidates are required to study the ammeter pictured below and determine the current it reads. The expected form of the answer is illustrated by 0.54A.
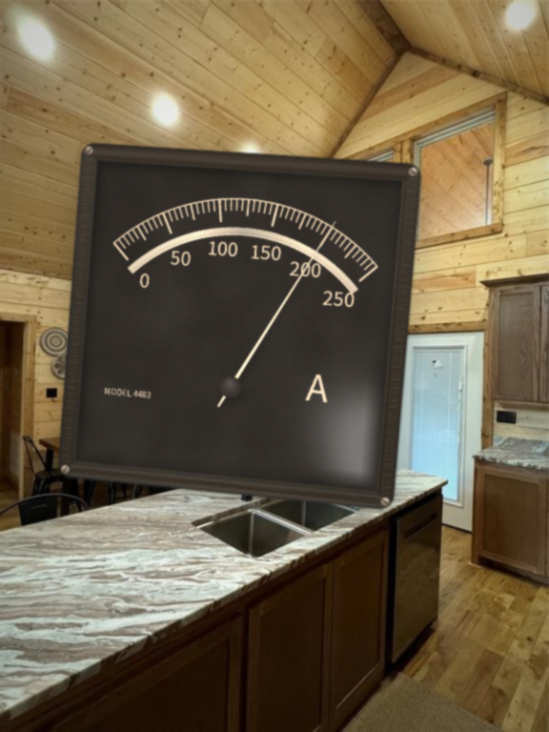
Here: 200A
